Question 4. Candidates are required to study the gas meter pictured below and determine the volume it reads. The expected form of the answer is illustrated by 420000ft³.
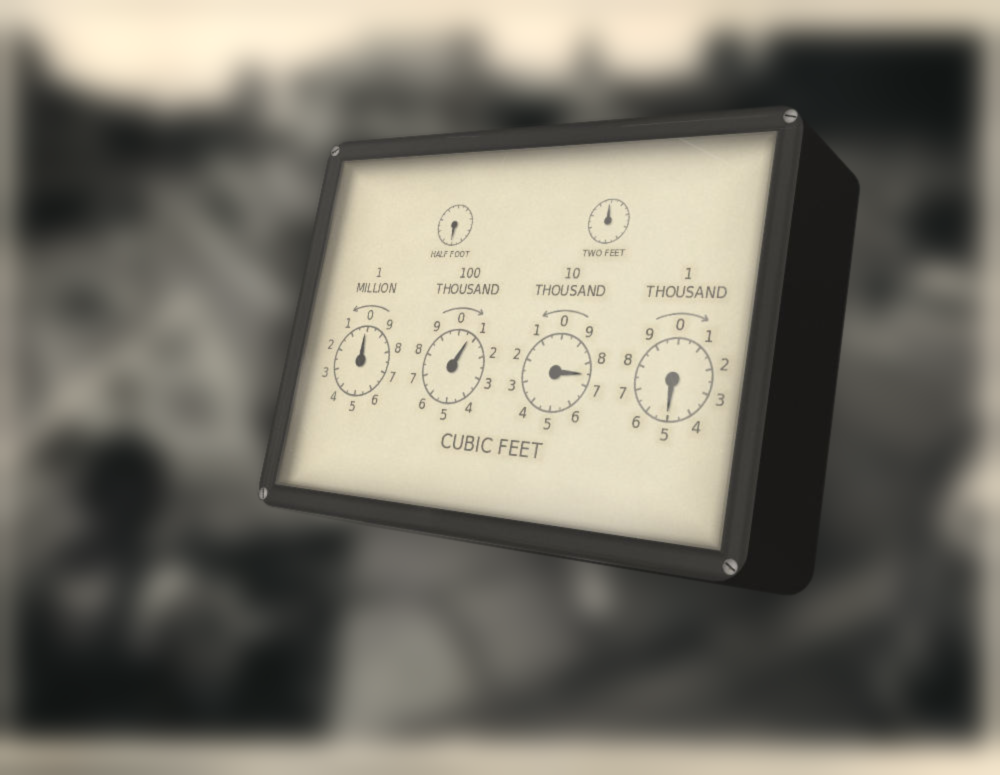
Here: 7500ft³
